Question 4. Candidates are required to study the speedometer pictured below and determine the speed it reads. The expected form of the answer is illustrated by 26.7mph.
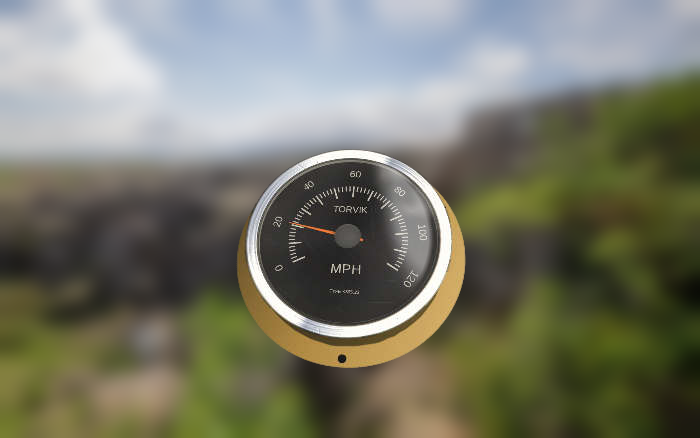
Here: 20mph
